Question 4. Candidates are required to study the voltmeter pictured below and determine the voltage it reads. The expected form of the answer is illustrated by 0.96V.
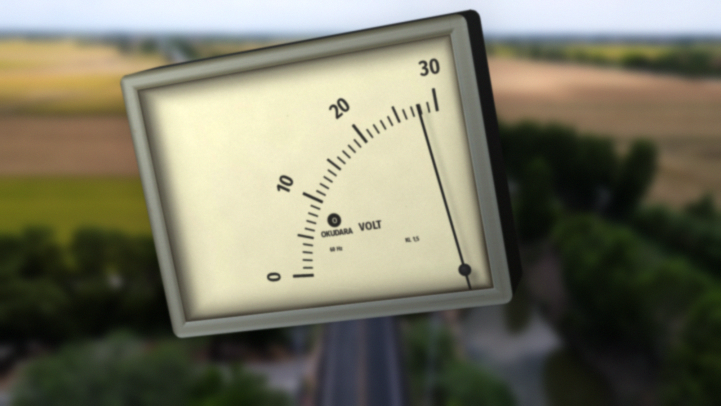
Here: 28V
